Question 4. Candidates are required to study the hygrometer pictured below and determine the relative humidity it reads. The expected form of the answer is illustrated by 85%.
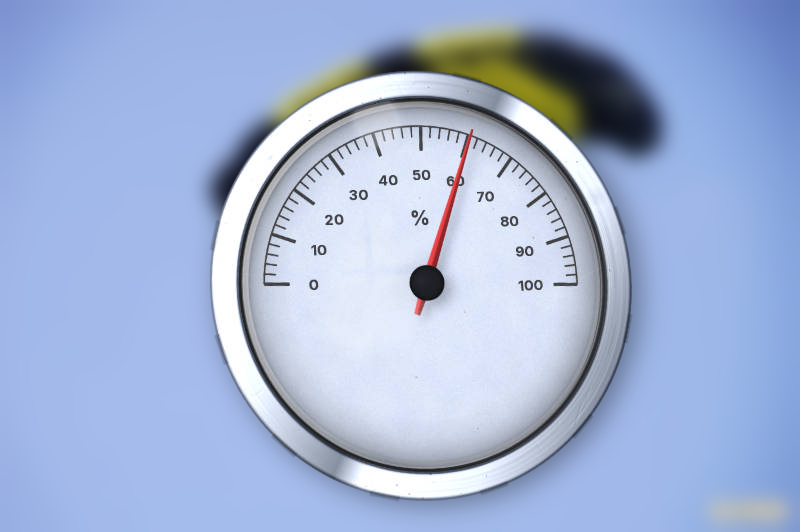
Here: 60%
